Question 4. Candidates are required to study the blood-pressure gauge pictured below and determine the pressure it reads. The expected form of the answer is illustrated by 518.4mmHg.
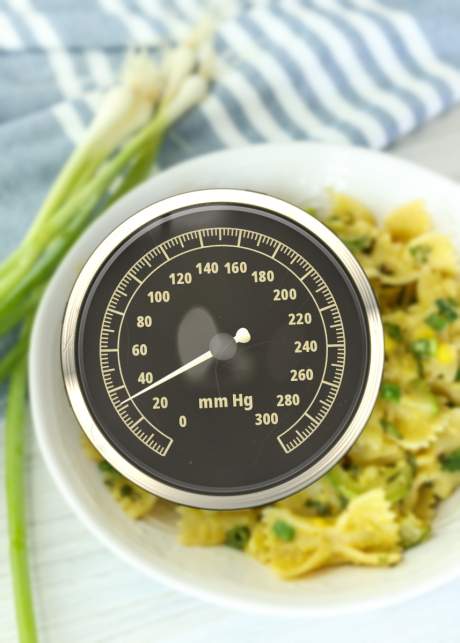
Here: 32mmHg
